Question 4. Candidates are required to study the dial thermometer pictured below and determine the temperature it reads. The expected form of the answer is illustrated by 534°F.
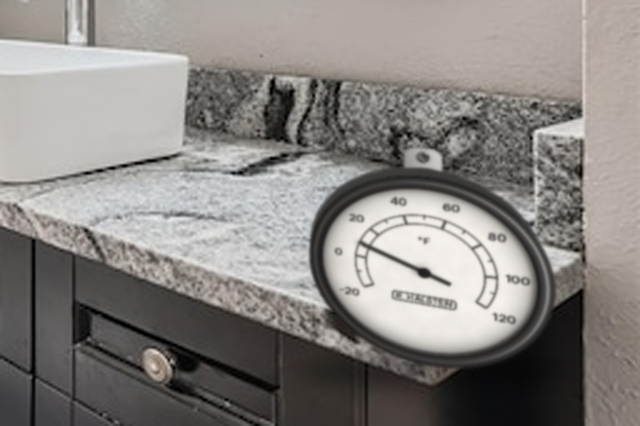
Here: 10°F
